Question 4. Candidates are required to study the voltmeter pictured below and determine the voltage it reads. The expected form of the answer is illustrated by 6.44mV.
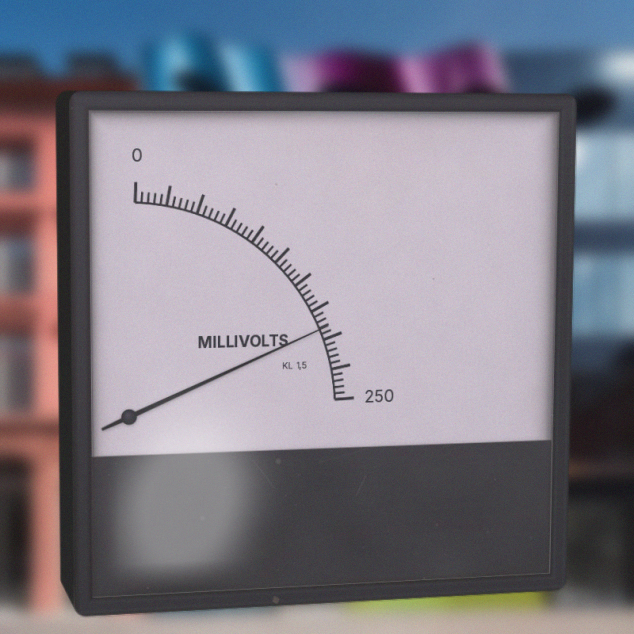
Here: 190mV
